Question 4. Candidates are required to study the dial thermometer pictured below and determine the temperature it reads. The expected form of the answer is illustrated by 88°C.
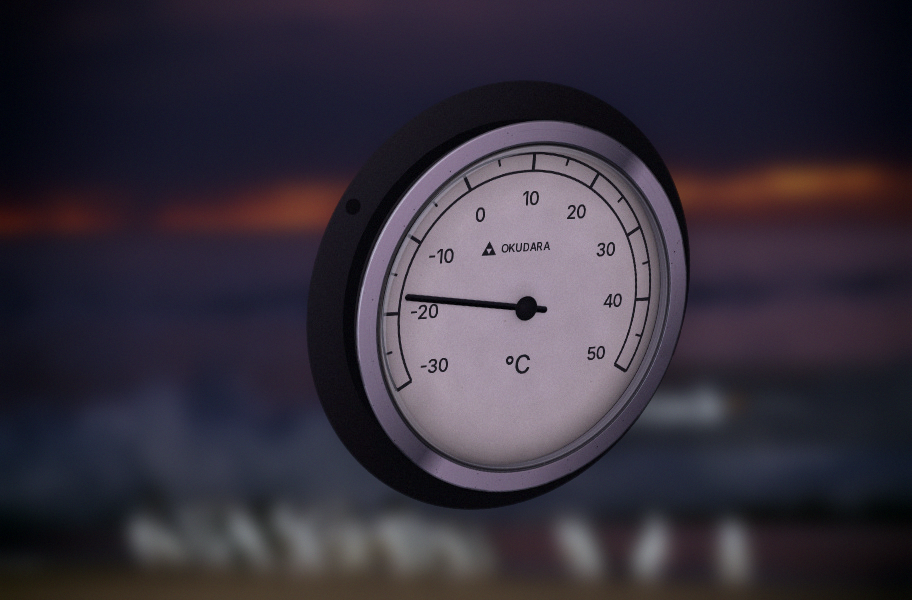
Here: -17.5°C
